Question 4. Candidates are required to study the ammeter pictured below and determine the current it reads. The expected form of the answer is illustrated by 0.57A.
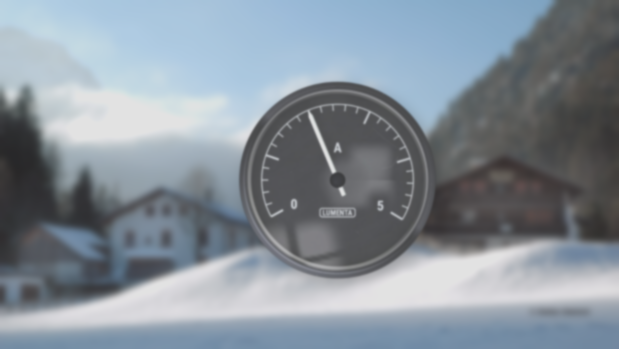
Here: 2A
